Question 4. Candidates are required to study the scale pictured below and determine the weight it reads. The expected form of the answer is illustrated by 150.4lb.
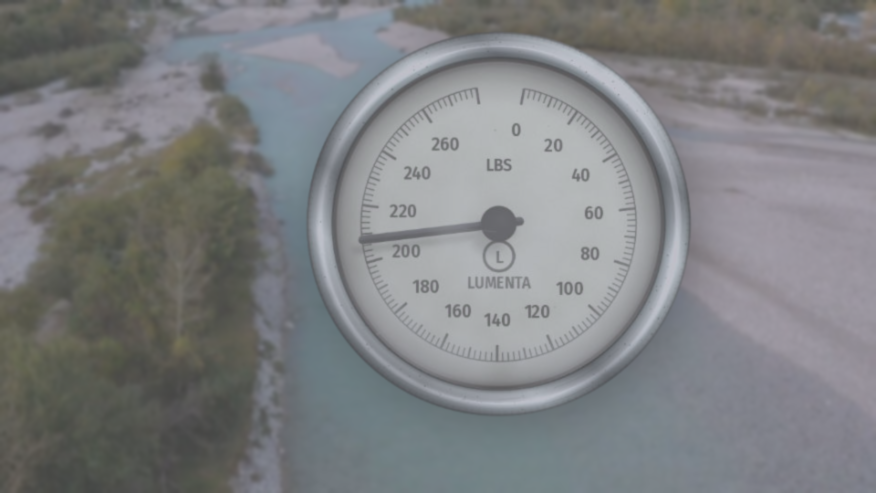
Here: 208lb
